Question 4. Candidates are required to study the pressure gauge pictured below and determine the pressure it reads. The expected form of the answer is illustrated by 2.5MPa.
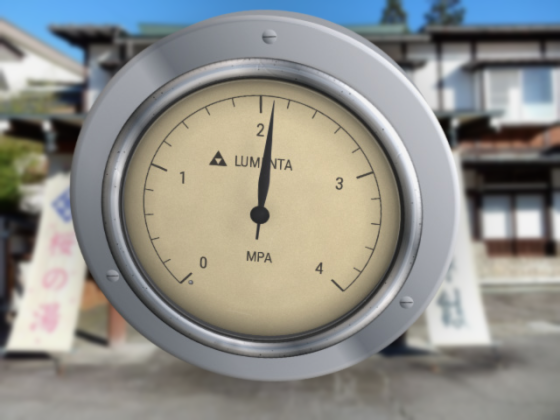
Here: 2.1MPa
